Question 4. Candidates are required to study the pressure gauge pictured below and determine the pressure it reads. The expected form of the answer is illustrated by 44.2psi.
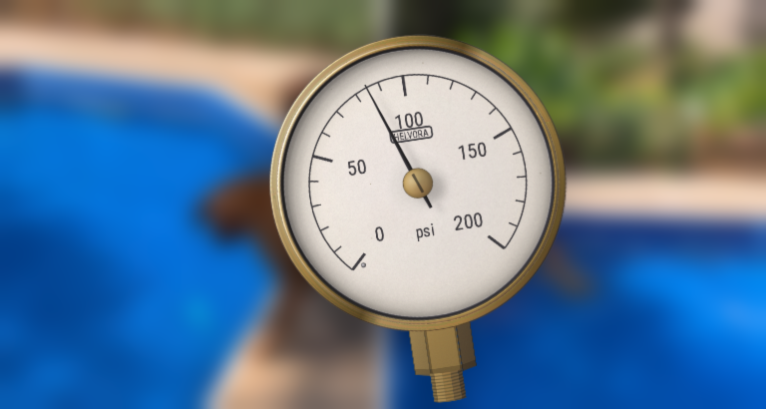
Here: 85psi
